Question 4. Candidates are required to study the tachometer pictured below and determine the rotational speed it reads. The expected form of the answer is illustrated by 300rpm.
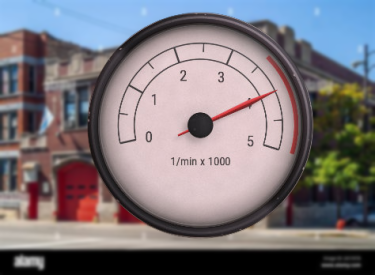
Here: 4000rpm
